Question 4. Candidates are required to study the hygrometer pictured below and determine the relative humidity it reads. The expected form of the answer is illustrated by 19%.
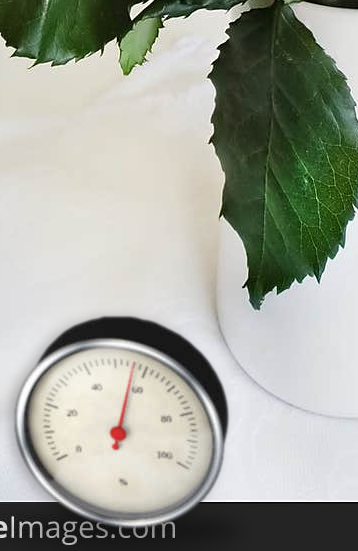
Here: 56%
